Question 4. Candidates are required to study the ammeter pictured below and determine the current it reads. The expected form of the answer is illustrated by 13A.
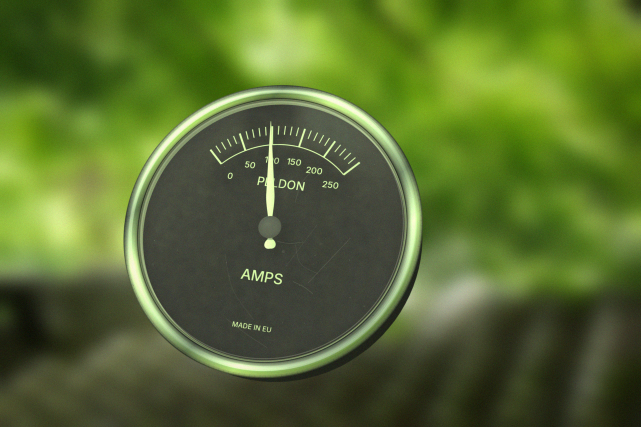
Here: 100A
